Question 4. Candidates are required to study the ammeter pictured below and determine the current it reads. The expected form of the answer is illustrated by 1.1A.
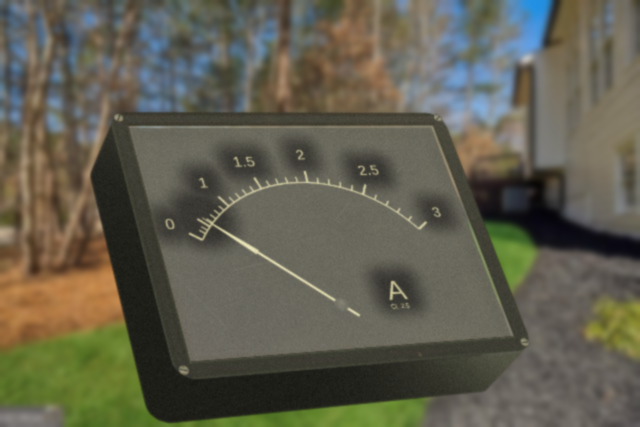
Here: 0.5A
